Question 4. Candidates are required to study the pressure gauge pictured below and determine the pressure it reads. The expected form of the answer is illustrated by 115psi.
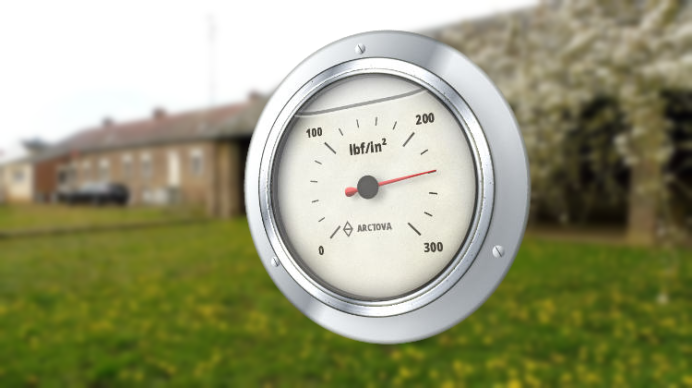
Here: 240psi
